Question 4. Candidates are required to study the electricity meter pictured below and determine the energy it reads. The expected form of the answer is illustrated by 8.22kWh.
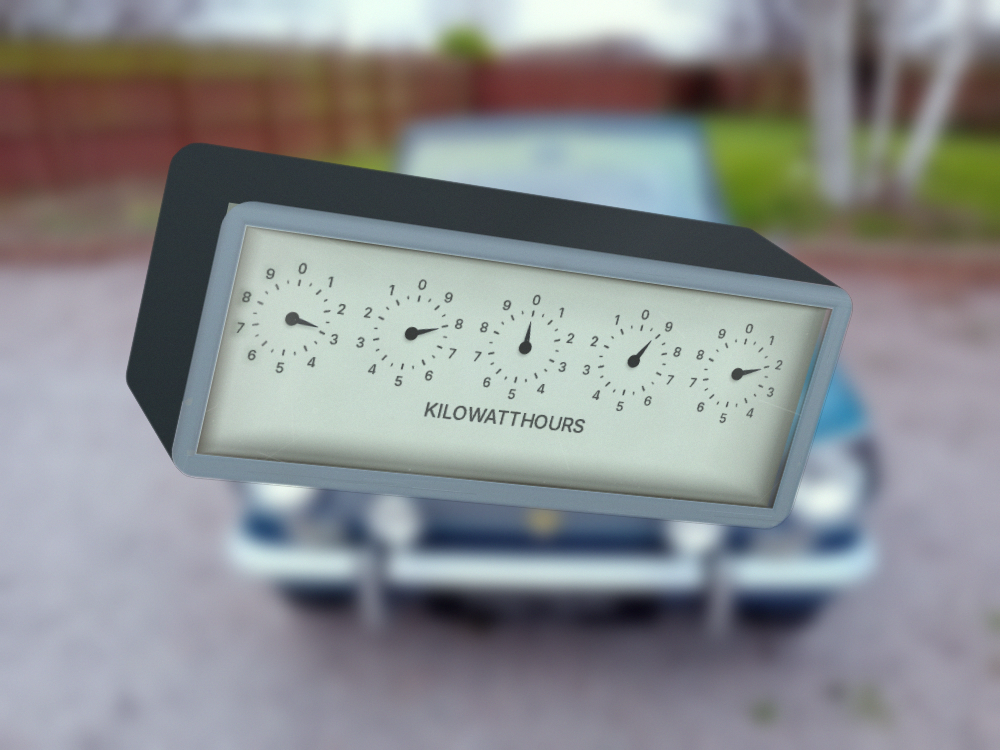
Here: 27992kWh
